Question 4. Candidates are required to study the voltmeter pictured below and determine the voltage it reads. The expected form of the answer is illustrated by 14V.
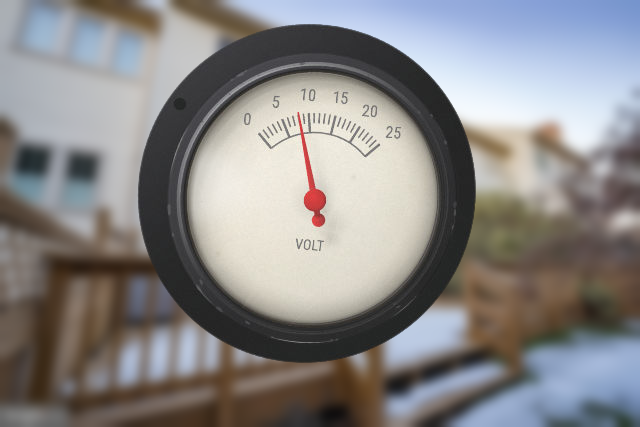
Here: 8V
